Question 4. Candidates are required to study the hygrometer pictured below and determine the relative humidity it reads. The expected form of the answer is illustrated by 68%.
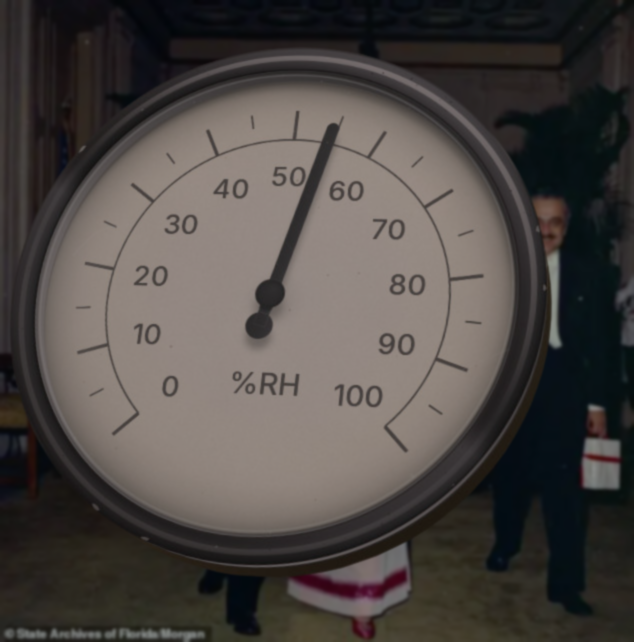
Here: 55%
